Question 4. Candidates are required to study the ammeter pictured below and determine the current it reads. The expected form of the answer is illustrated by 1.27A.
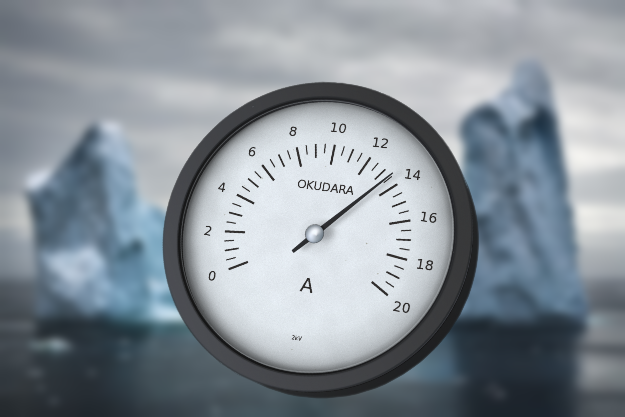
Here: 13.5A
